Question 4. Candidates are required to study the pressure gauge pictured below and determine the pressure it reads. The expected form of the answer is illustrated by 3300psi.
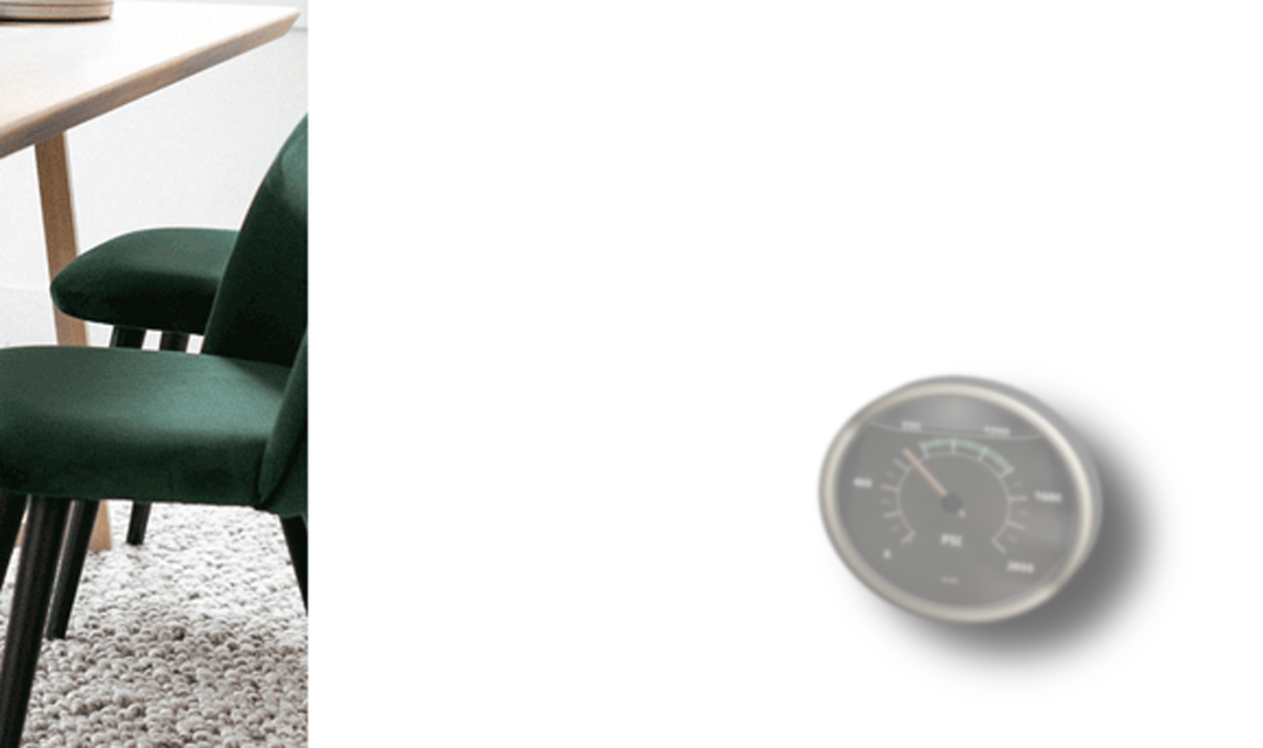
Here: 700psi
